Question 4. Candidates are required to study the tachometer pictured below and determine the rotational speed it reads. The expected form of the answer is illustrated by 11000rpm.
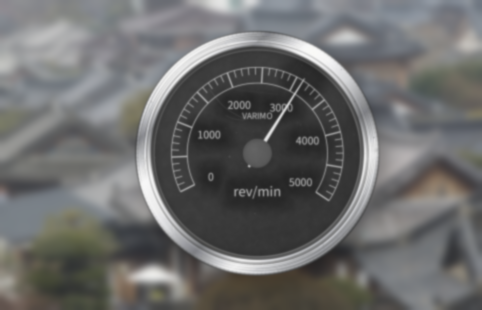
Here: 3100rpm
